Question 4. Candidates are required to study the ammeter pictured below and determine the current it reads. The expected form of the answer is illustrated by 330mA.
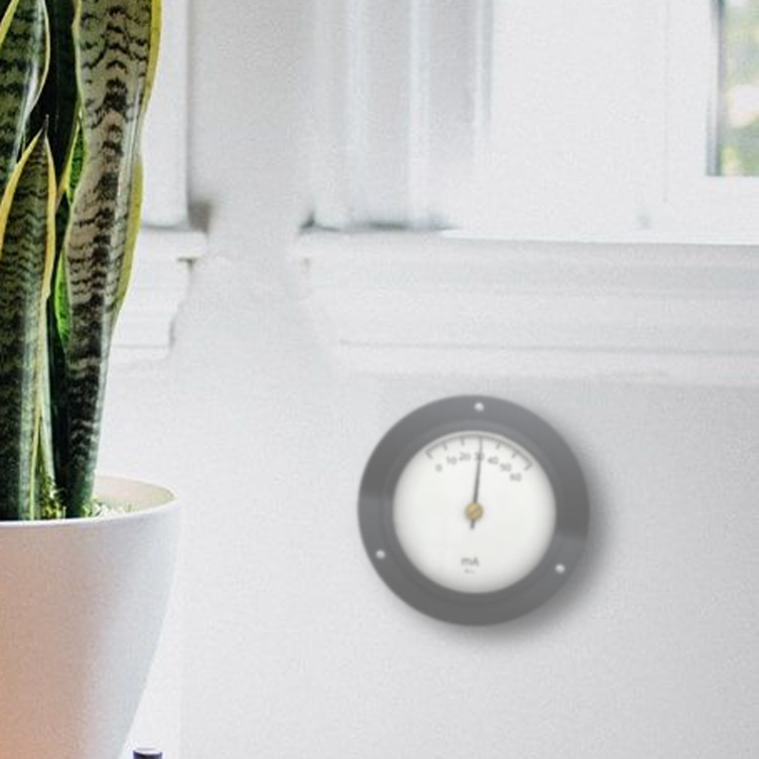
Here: 30mA
